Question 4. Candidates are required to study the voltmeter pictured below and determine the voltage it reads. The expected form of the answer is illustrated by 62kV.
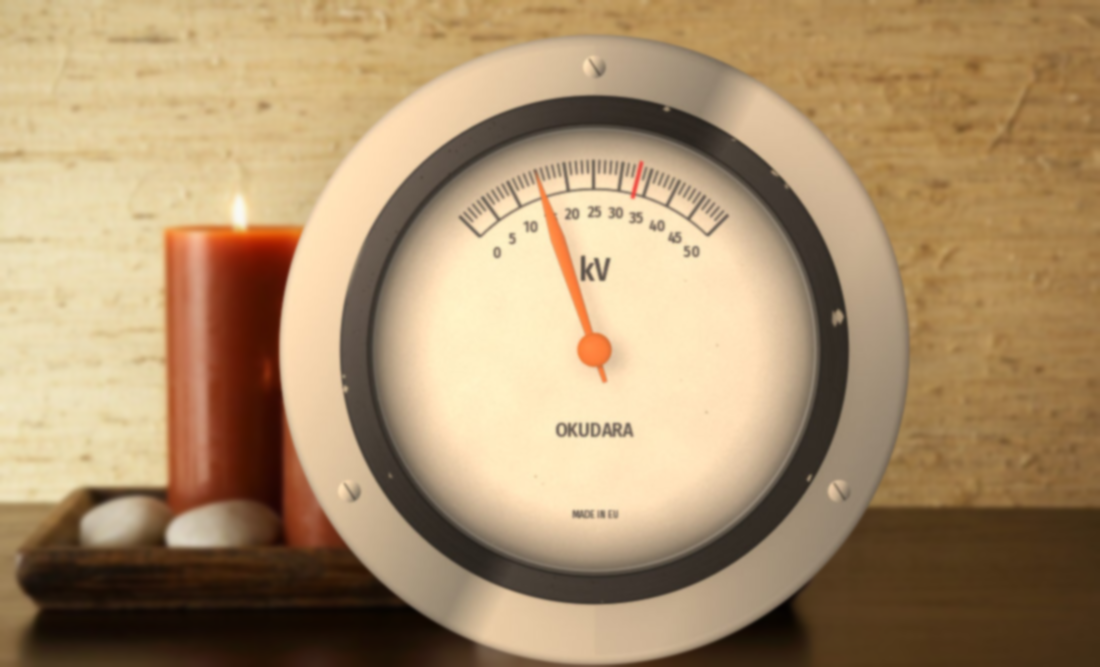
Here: 15kV
